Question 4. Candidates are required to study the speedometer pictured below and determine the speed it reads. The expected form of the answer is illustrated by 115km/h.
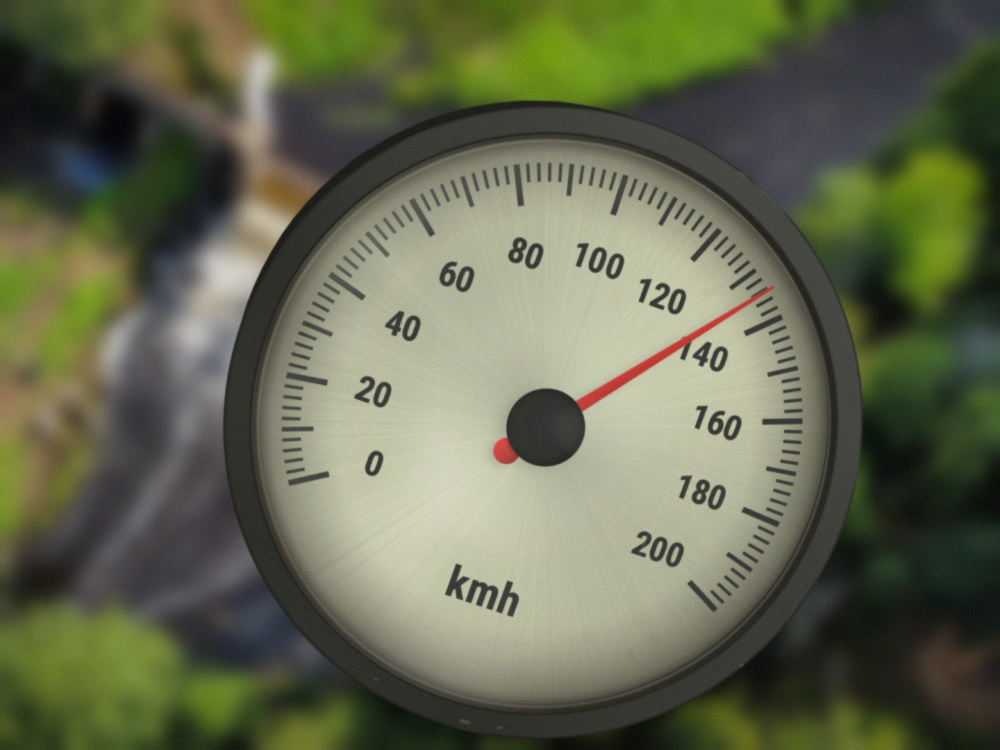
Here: 134km/h
